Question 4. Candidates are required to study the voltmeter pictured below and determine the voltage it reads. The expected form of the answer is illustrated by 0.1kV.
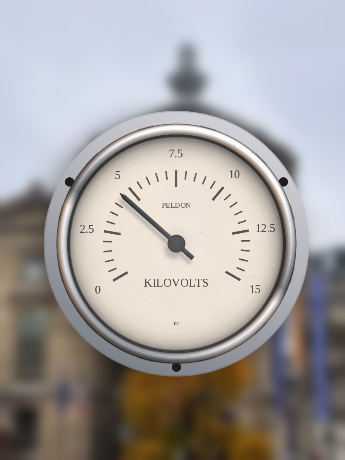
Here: 4.5kV
